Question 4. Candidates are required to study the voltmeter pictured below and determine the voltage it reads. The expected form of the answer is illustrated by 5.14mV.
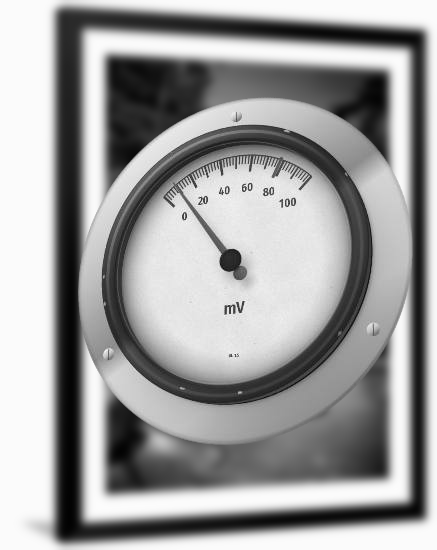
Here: 10mV
